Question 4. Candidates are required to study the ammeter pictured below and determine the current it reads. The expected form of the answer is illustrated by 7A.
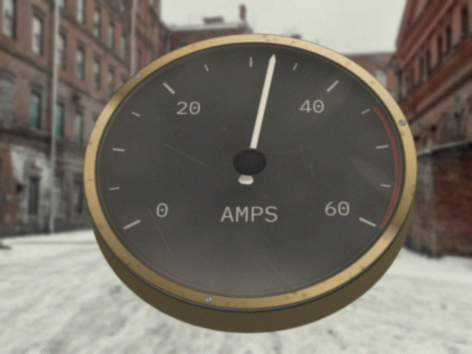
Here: 32.5A
